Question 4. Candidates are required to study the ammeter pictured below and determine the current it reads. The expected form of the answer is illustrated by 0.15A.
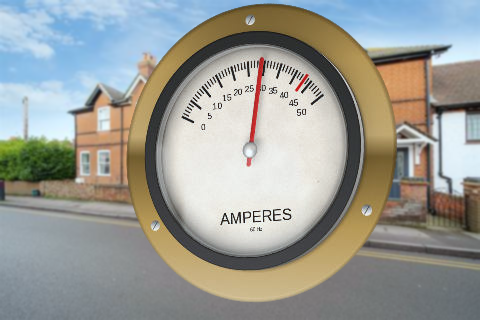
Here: 30A
